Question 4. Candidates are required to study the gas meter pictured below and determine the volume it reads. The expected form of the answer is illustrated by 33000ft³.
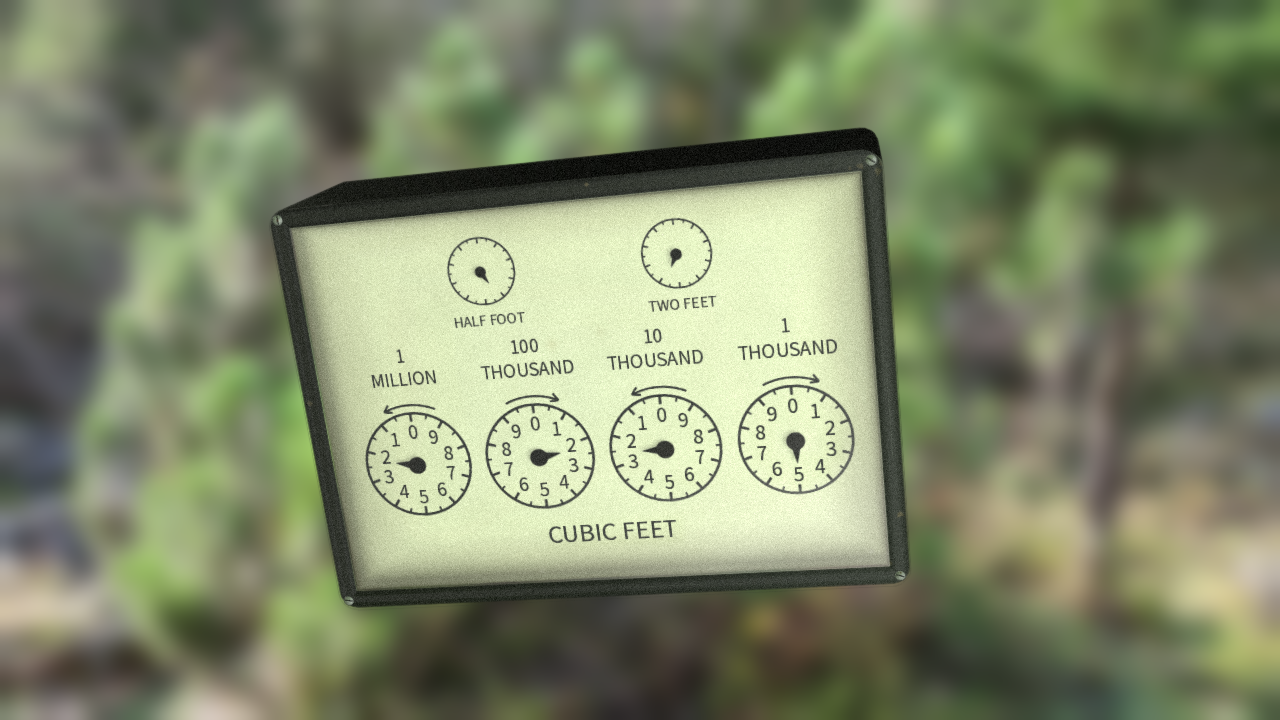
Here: 222500ft³
